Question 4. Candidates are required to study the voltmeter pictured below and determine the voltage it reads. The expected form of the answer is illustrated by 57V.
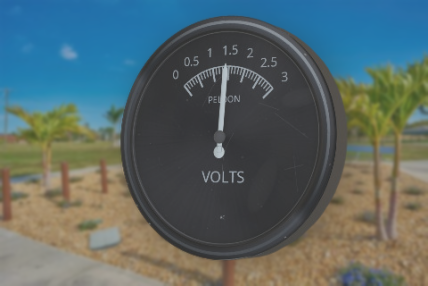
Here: 1.5V
